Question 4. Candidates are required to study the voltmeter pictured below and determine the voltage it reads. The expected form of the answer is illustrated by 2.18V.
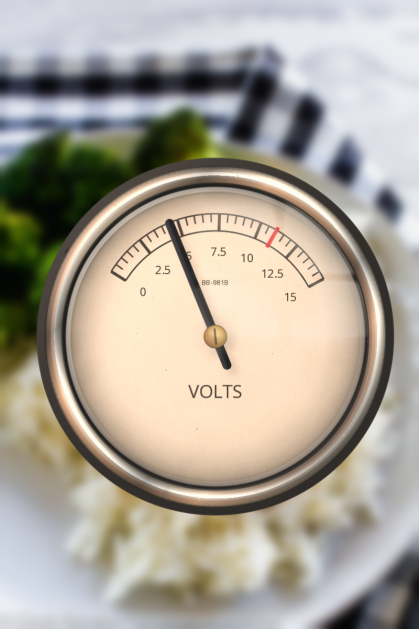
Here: 4.5V
